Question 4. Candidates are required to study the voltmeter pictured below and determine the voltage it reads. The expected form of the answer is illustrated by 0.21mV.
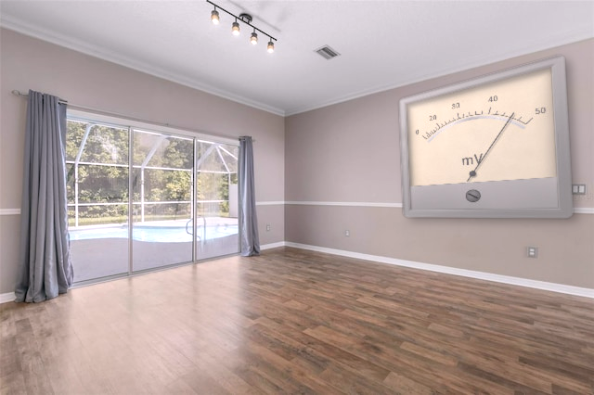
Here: 46mV
